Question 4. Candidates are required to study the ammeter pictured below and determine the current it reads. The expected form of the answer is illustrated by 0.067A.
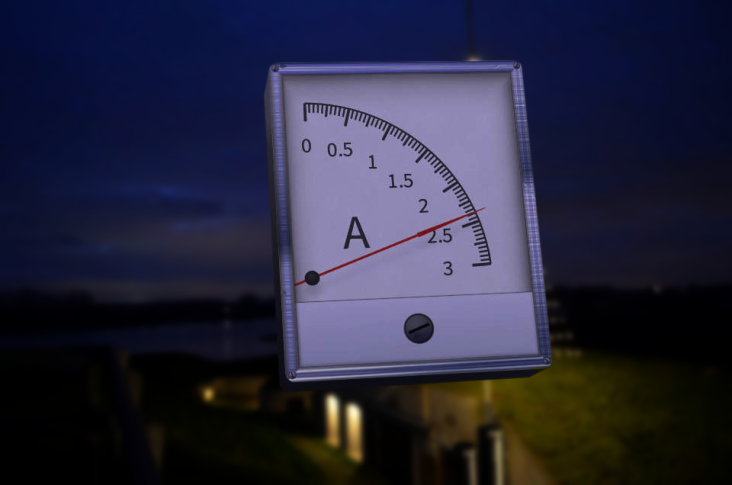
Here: 2.4A
